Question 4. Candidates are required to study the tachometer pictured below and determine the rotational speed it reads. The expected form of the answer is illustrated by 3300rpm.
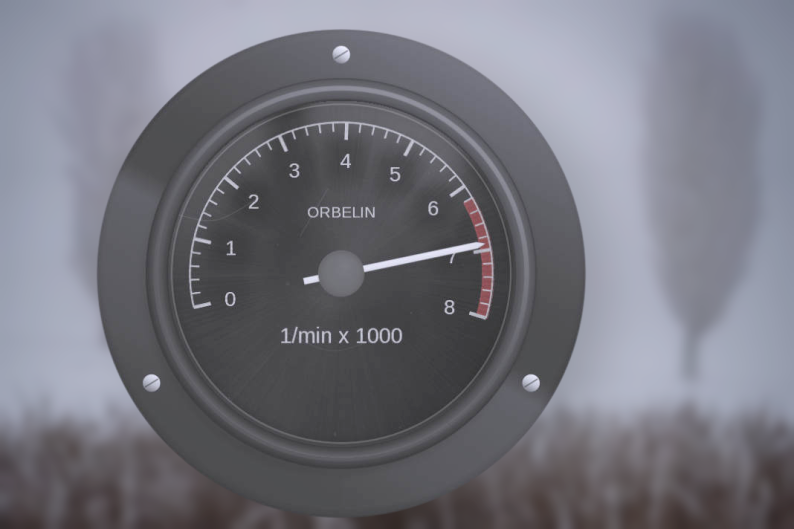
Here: 6900rpm
